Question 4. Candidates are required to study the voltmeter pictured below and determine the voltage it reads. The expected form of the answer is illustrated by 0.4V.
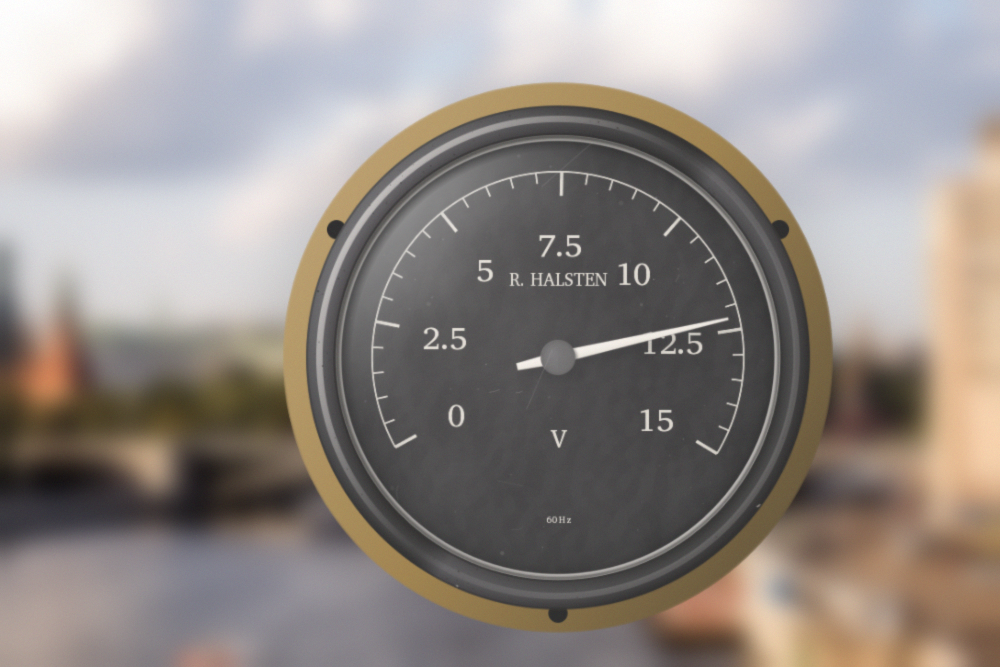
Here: 12.25V
